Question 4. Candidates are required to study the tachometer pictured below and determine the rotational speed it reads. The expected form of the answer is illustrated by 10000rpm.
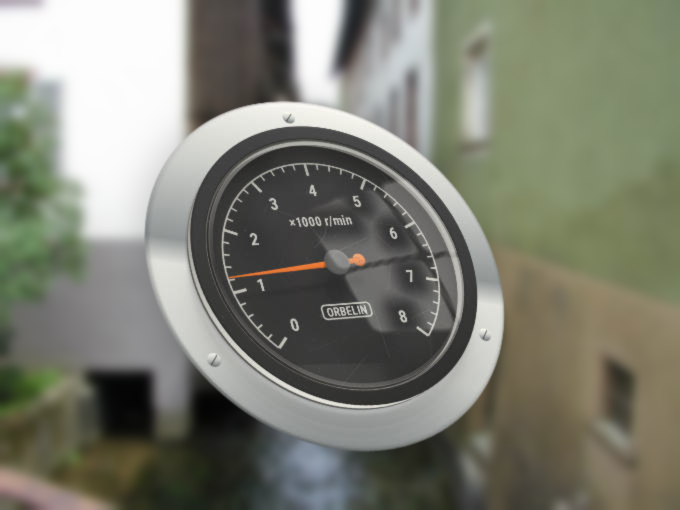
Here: 1200rpm
